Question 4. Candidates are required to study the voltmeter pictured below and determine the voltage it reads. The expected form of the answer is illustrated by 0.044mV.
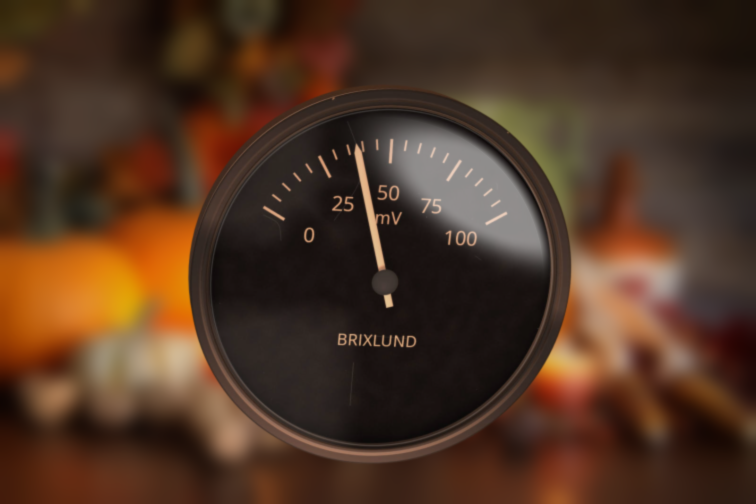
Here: 37.5mV
